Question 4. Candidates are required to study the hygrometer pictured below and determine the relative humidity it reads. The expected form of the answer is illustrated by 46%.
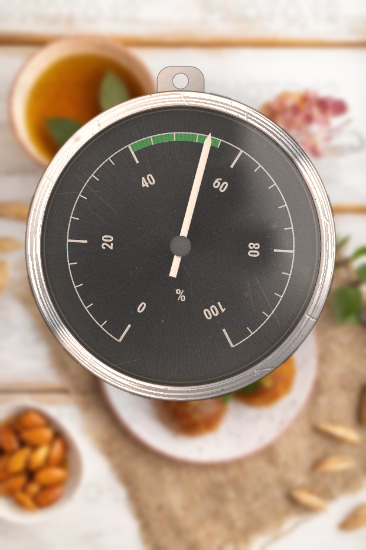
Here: 54%
